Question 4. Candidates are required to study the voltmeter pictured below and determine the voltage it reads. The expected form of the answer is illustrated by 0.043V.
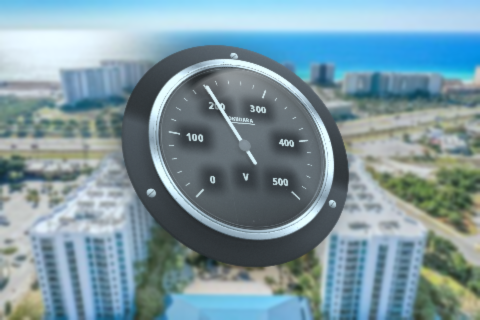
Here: 200V
